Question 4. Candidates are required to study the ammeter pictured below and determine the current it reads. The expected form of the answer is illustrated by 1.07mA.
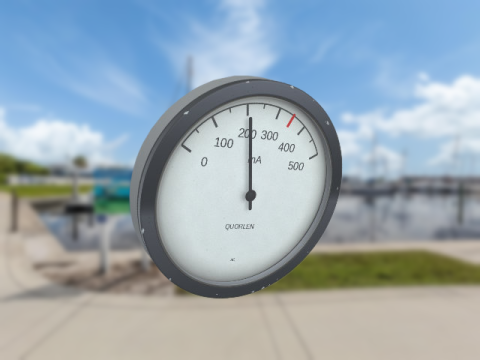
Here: 200mA
